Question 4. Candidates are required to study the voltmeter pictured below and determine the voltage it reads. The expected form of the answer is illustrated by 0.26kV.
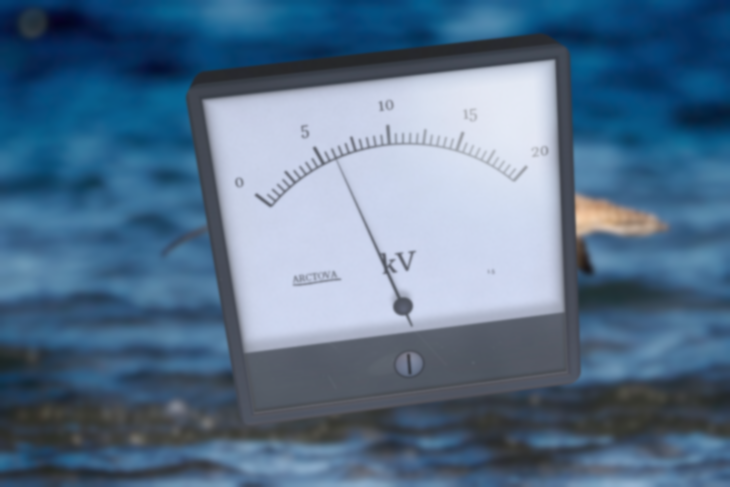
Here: 6kV
